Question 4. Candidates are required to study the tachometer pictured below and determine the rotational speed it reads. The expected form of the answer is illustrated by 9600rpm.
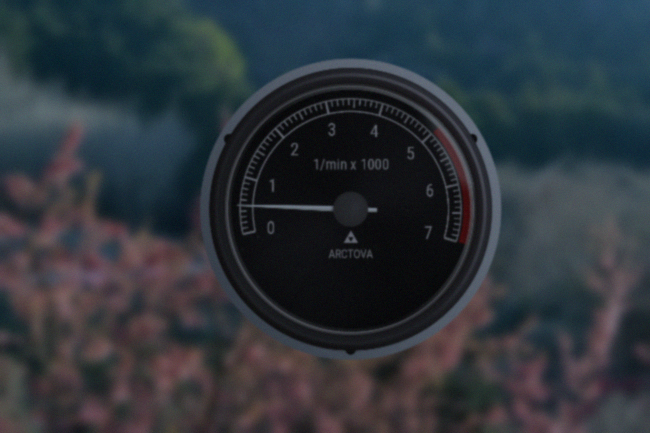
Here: 500rpm
